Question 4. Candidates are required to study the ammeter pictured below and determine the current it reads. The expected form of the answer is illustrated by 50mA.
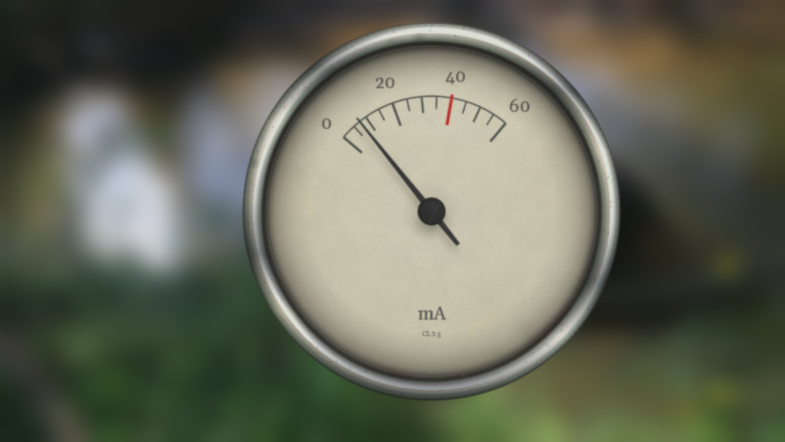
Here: 7.5mA
